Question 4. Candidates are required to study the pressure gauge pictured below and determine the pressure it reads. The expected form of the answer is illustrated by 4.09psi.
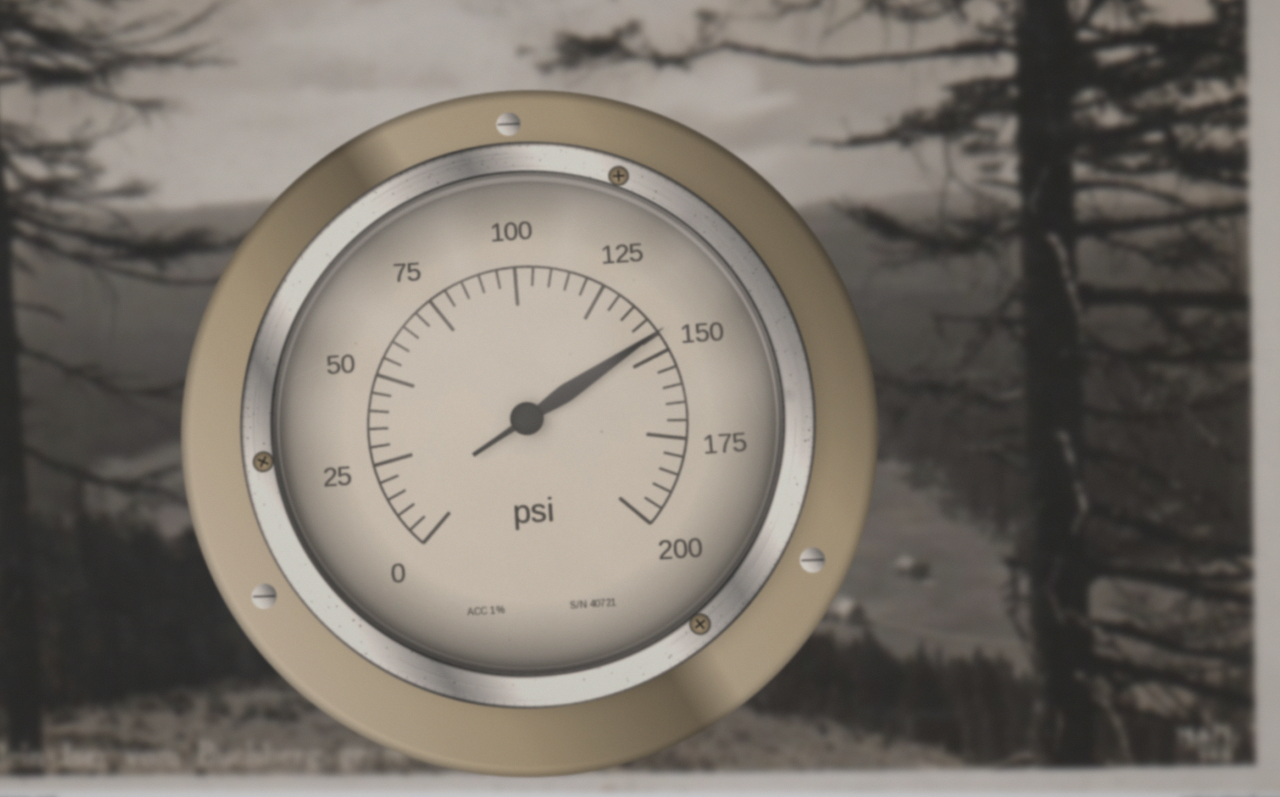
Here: 145psi
